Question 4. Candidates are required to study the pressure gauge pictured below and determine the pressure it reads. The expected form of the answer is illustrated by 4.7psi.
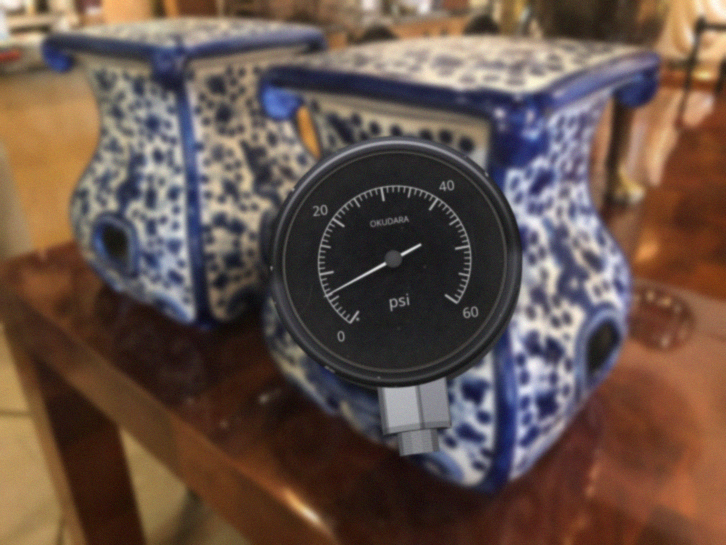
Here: 6psi
